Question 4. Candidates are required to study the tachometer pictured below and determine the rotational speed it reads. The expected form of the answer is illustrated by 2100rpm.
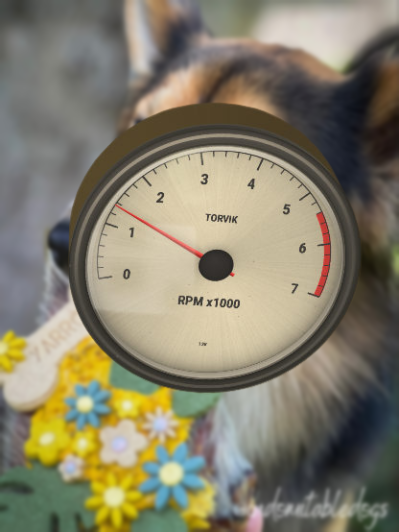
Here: 1400rpm
